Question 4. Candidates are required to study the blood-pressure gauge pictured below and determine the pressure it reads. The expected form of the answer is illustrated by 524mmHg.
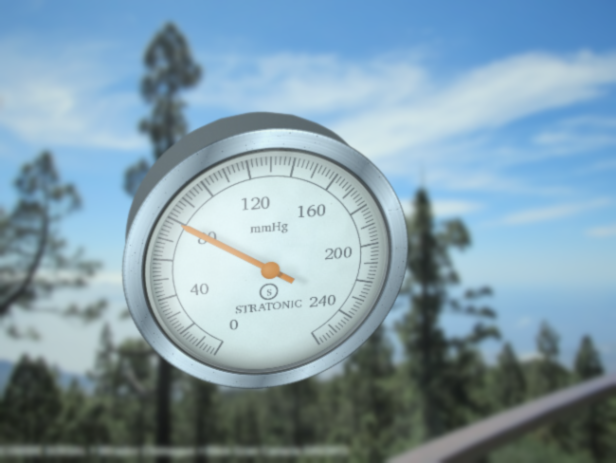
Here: 80mmHg
